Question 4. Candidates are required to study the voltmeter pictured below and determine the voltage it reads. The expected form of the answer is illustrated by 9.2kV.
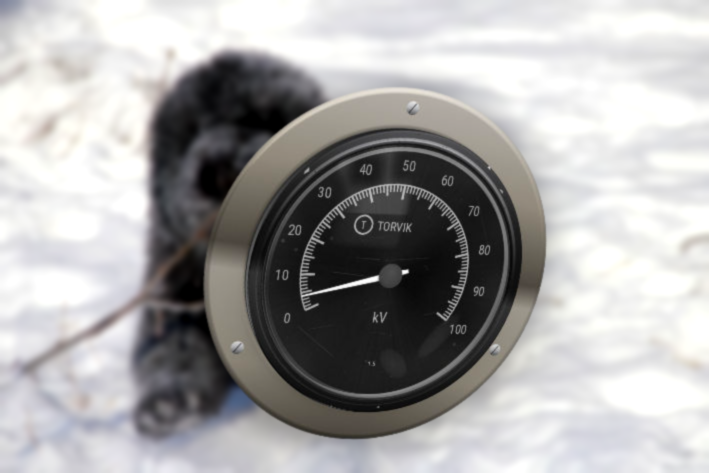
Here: 5kV
